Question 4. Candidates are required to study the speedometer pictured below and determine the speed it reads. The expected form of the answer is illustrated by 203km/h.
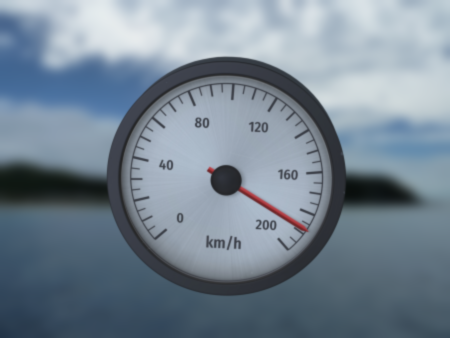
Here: 187.5km/h
